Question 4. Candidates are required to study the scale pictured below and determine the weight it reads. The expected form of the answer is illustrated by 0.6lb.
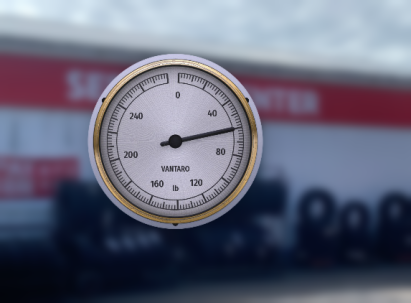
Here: 60lb
